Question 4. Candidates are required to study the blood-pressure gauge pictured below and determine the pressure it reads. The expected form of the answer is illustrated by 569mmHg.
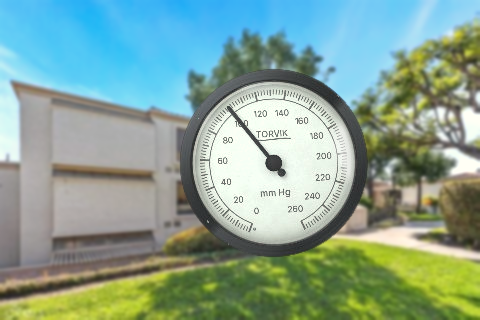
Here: 100mmHg
